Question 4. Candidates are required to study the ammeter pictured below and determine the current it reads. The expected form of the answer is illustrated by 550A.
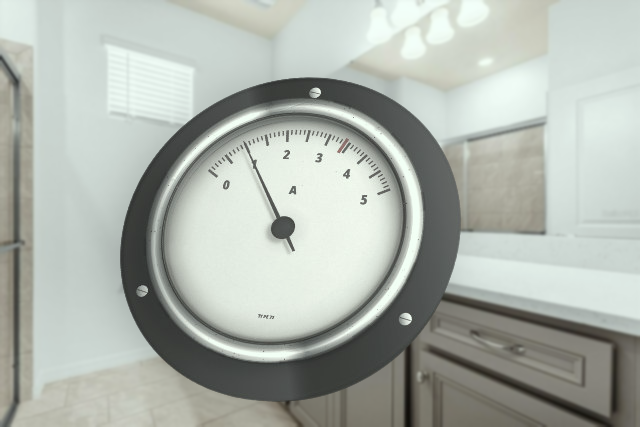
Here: 1A
